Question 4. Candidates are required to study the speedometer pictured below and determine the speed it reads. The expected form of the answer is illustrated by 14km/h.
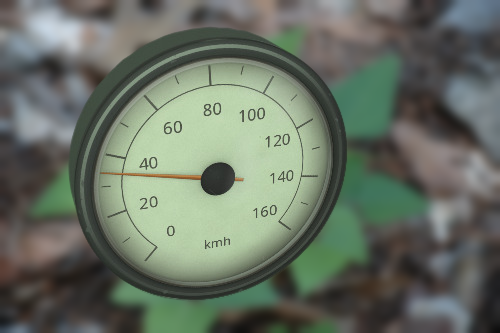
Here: 35km/h
